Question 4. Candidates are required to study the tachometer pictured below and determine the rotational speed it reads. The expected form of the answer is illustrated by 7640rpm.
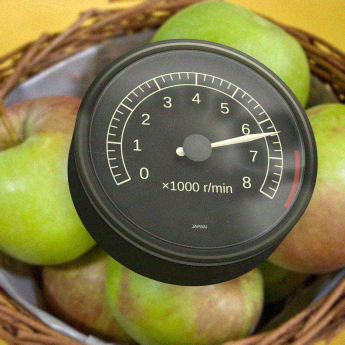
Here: 6400rpm
